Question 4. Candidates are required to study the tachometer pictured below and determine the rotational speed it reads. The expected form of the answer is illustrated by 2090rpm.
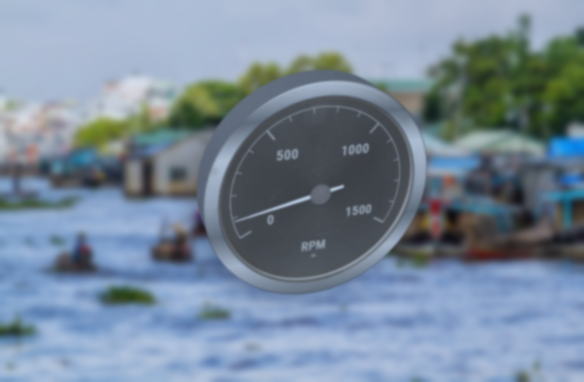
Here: 100rpm
